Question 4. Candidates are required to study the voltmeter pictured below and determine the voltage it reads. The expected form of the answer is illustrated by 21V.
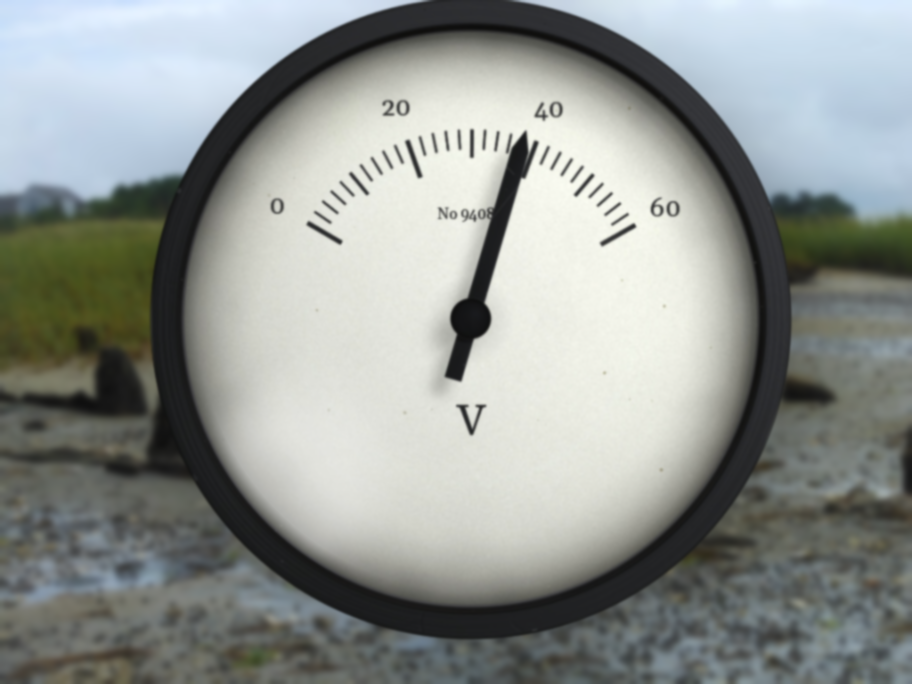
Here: 38V
